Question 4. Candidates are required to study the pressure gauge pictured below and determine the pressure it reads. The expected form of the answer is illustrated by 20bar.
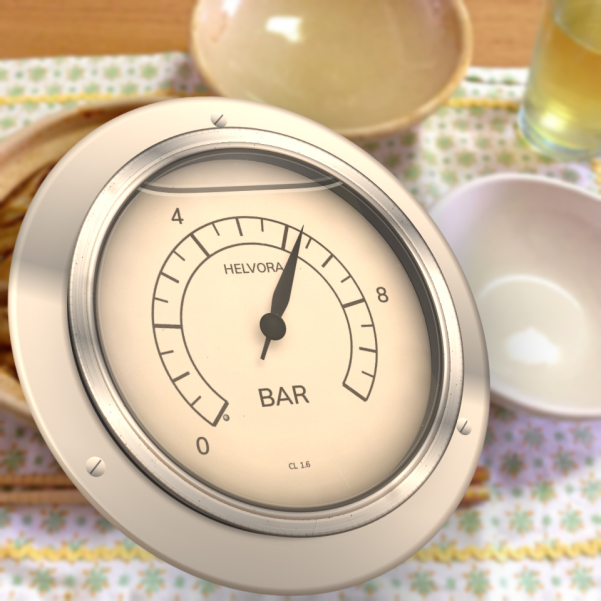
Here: 6.25bar
